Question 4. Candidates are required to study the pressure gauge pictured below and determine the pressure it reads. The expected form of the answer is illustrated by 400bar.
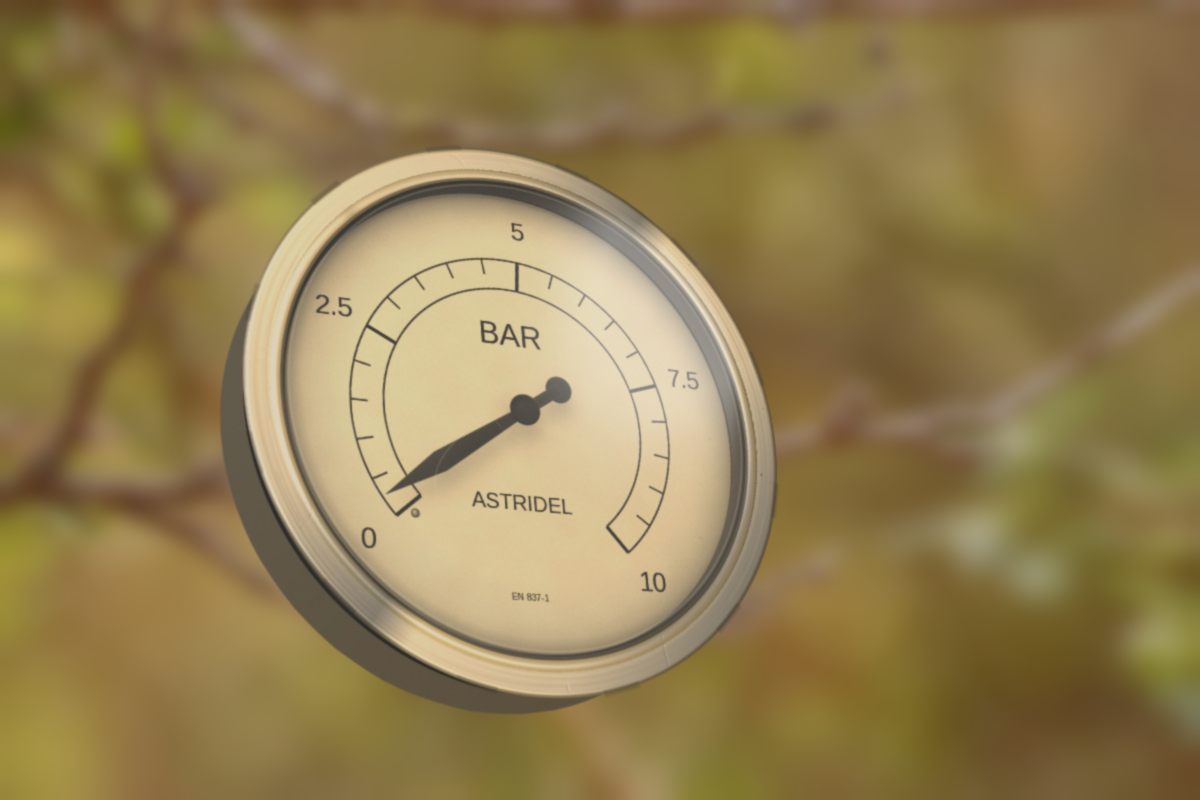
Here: 0.25bar
